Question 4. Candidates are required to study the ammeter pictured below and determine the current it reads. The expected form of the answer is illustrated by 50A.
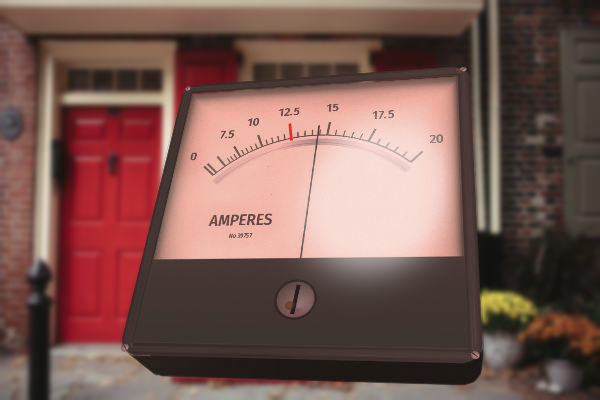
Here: 14.5A
